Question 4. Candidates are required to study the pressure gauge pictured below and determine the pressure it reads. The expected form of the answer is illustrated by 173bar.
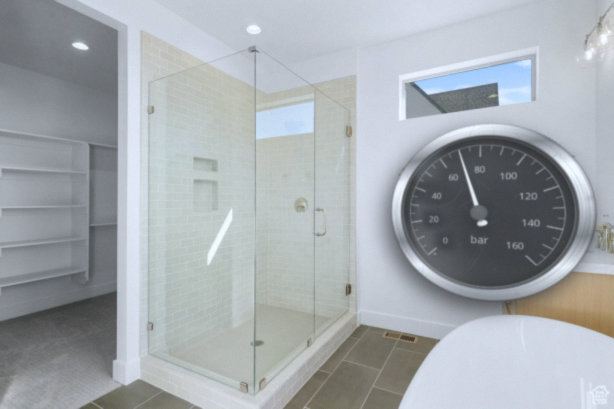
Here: 70bar
